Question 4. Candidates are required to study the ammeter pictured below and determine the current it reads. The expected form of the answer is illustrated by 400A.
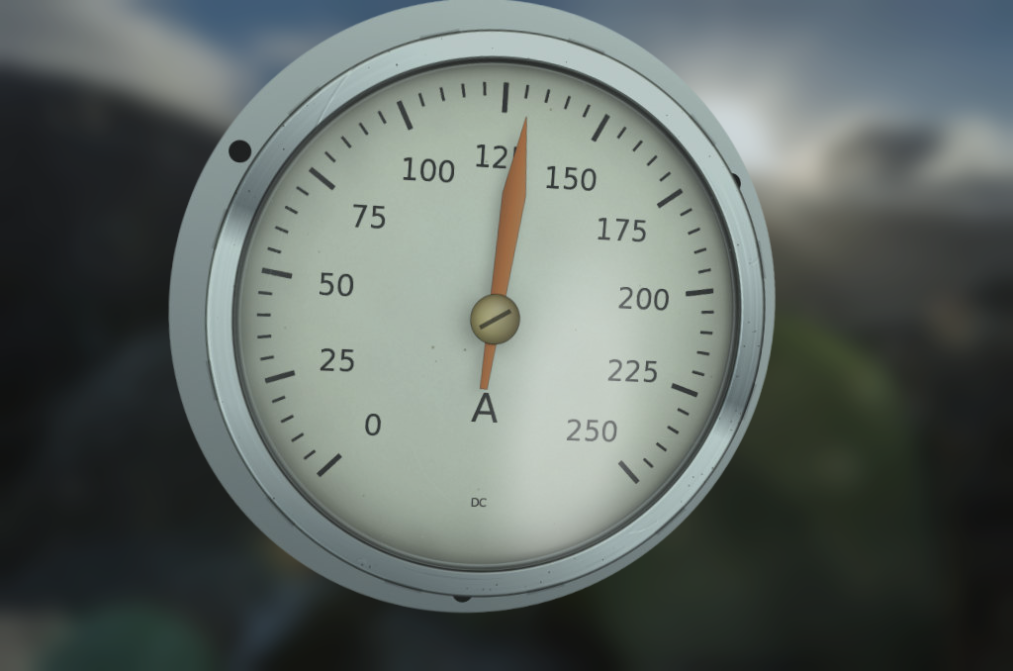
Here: 130A
